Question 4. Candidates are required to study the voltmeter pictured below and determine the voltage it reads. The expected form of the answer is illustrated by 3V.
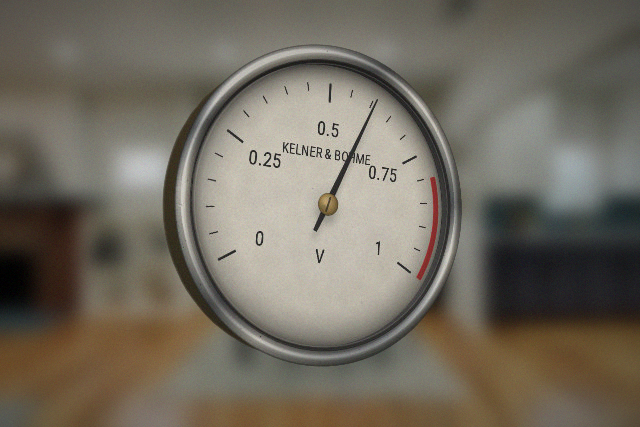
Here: 0.6V
